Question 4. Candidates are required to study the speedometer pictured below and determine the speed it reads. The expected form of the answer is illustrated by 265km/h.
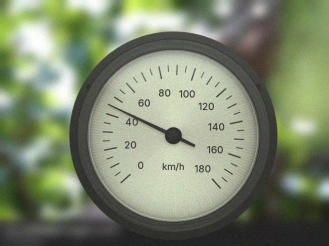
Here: 45km/h
